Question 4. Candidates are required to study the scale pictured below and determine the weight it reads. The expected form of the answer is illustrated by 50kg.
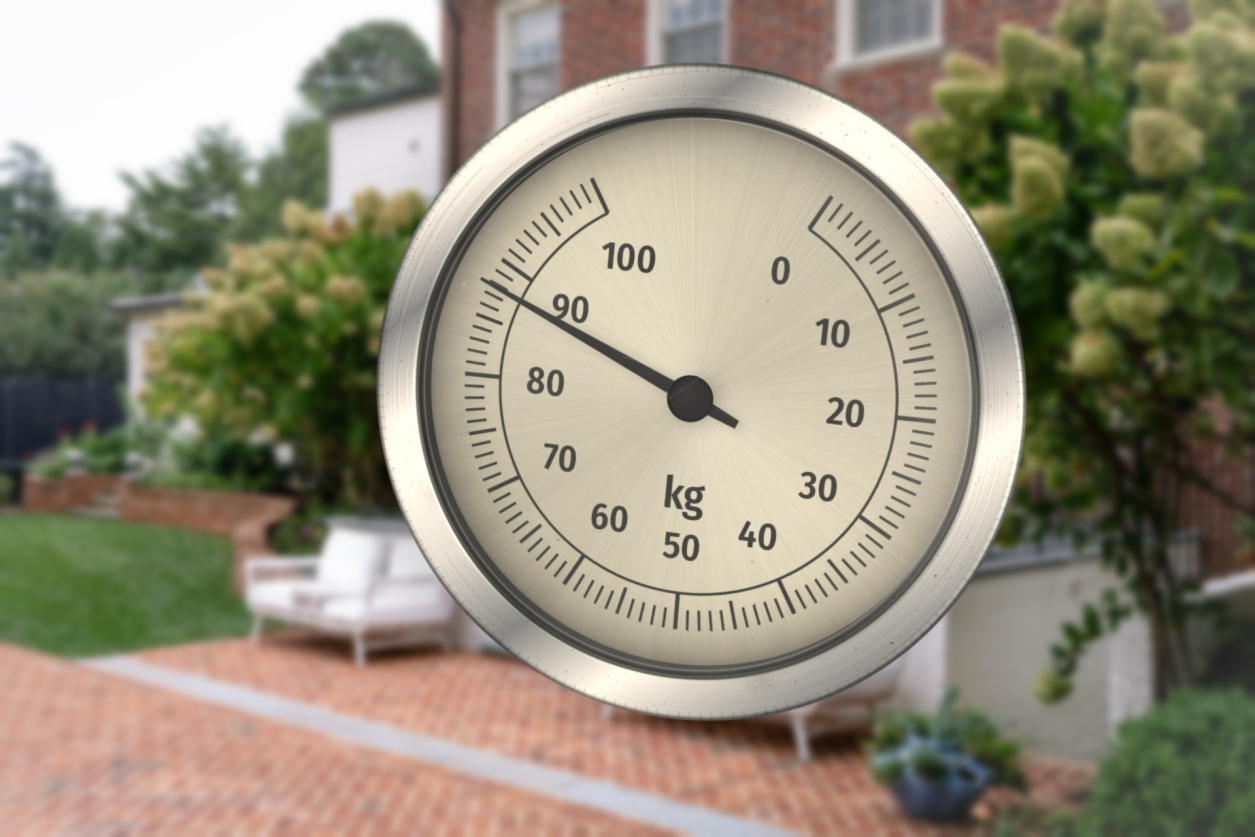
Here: 88kg
